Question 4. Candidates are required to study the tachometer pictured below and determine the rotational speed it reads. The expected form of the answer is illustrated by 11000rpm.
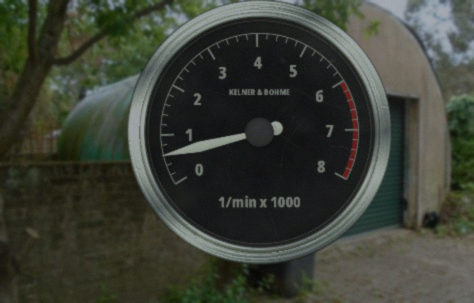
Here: 600rpm
